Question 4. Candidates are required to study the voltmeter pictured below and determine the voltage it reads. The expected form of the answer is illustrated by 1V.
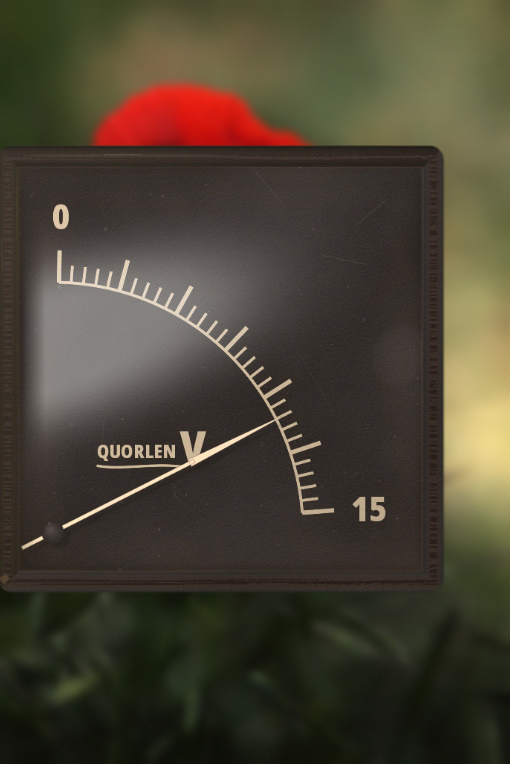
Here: 11V
